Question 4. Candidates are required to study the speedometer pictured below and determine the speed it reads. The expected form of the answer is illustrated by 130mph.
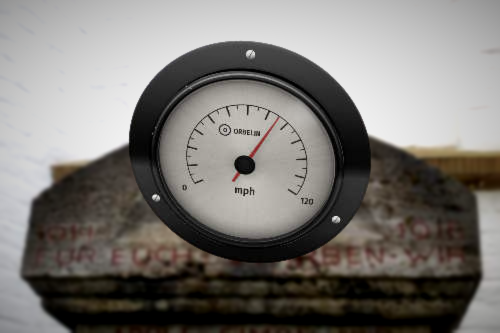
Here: 75mph
